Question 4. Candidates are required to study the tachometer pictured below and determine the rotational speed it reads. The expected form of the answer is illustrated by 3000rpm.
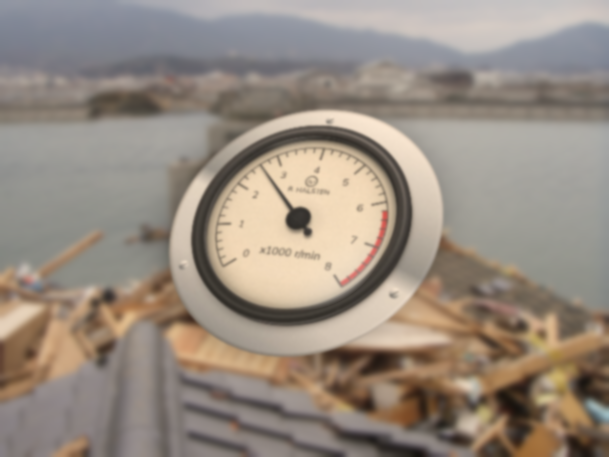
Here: 2600rpm
